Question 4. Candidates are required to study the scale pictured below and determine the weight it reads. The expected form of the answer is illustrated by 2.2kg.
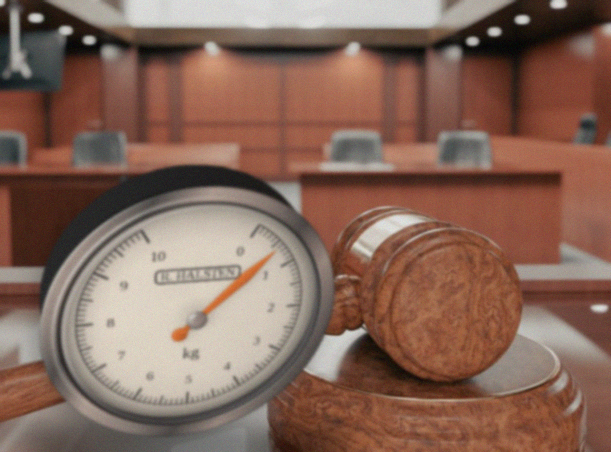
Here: 0.5kg
